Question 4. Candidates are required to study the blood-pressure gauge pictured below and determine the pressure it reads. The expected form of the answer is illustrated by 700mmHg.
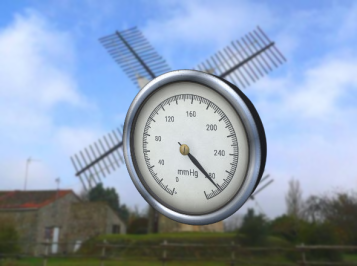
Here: 280mmHg
